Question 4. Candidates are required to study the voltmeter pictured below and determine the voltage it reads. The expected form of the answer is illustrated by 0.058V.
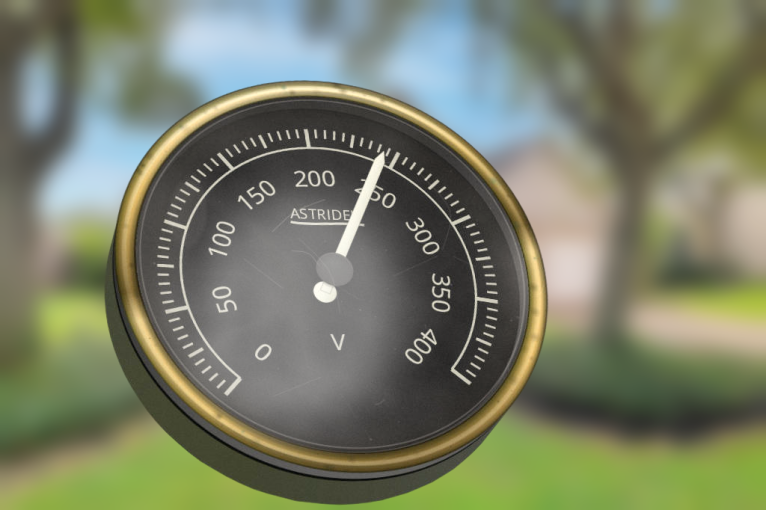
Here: 242.5V
